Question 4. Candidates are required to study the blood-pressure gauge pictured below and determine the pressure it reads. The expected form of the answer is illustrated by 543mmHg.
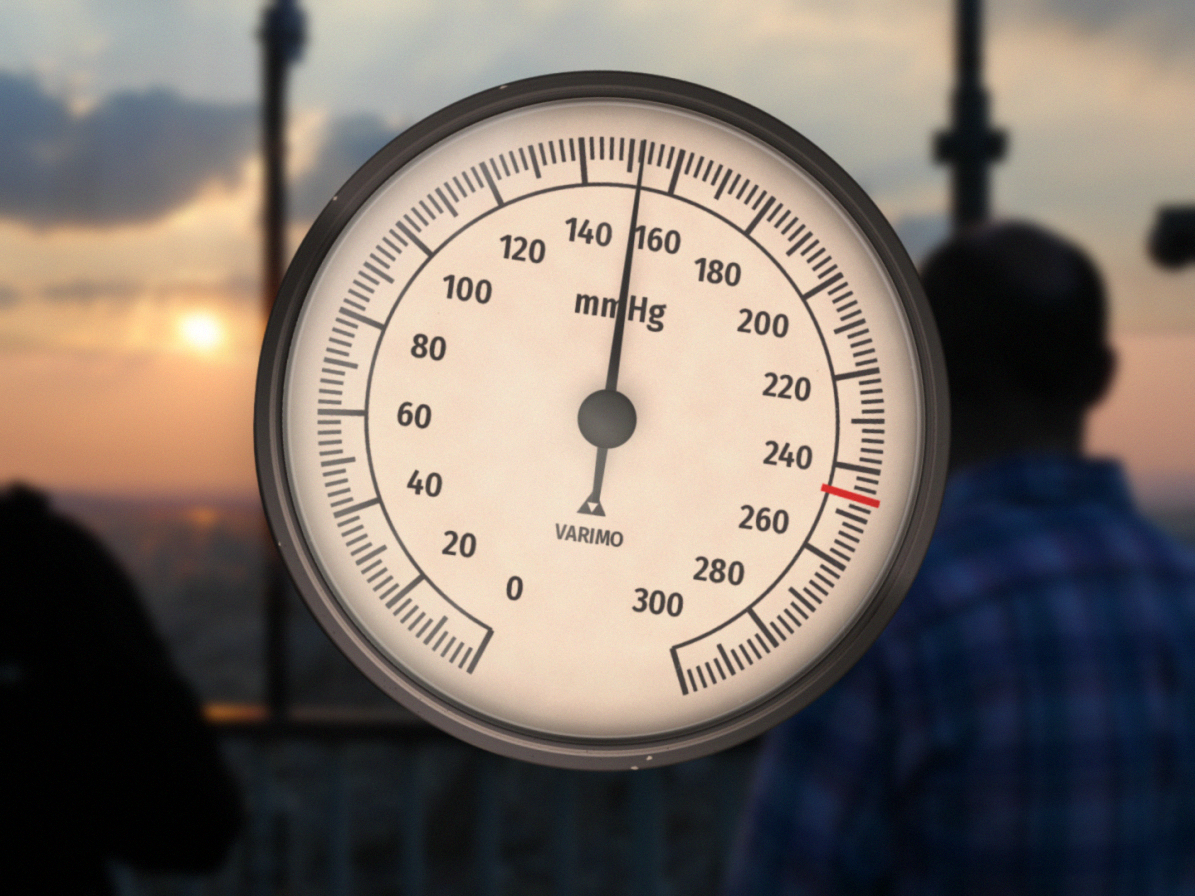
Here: 152mmHg
